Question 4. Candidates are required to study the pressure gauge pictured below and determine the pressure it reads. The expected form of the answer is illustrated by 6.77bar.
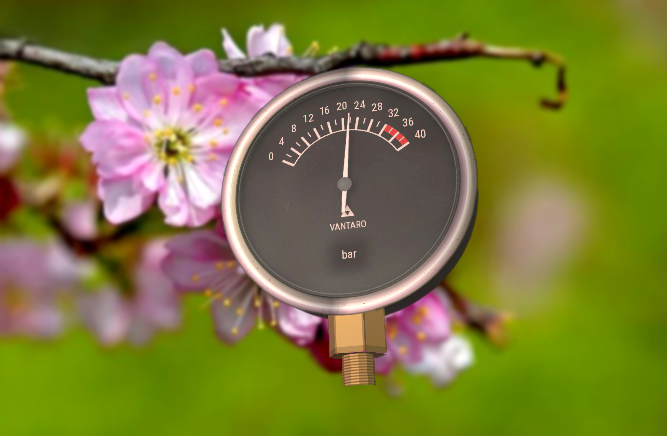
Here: 22bar
